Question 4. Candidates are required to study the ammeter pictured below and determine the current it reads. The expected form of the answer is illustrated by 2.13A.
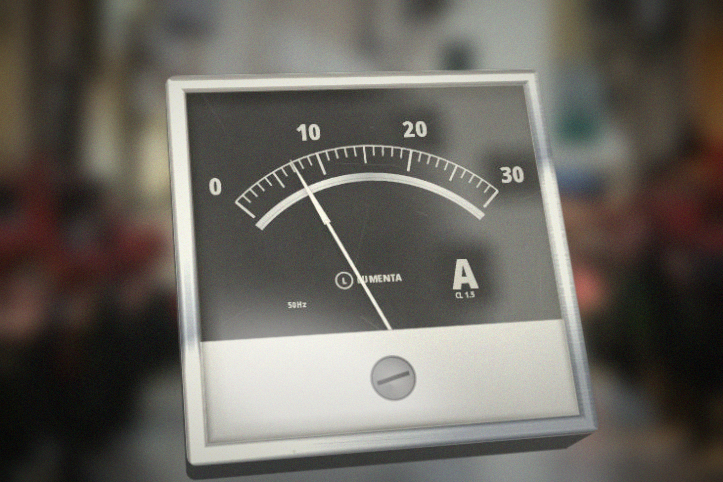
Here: 7A
